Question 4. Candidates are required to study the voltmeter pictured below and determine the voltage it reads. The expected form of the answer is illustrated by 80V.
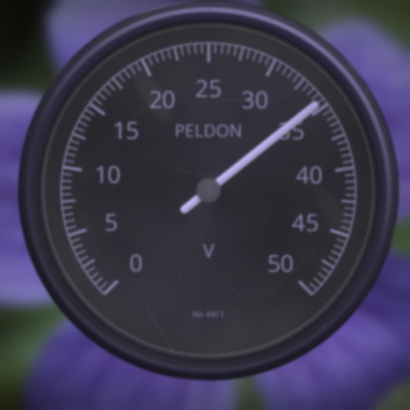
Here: 34.5V
